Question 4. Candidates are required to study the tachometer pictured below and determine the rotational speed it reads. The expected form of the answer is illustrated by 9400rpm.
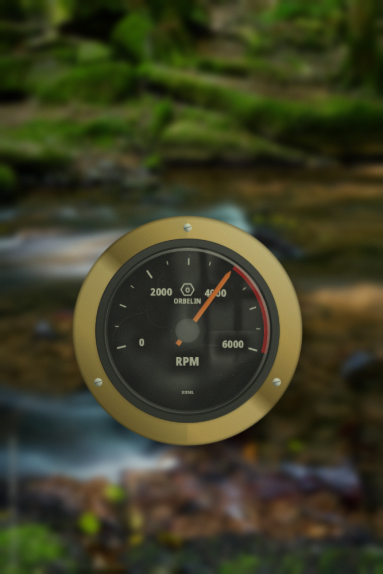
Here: 4000rpm
